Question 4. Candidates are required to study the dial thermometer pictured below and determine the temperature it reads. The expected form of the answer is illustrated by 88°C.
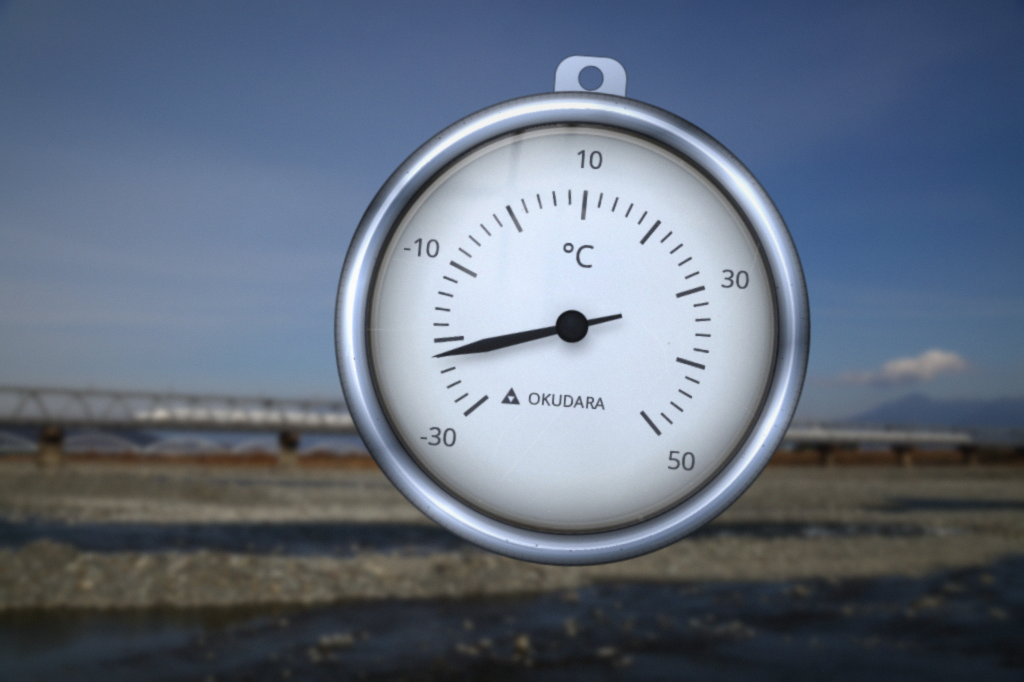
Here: -22°C
